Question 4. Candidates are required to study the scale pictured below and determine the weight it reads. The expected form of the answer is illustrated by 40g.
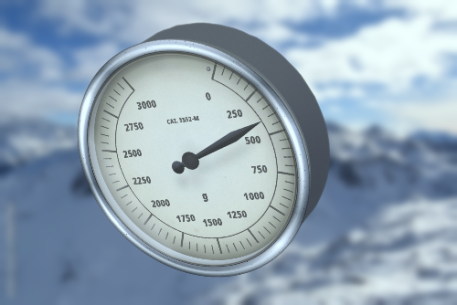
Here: 400g
